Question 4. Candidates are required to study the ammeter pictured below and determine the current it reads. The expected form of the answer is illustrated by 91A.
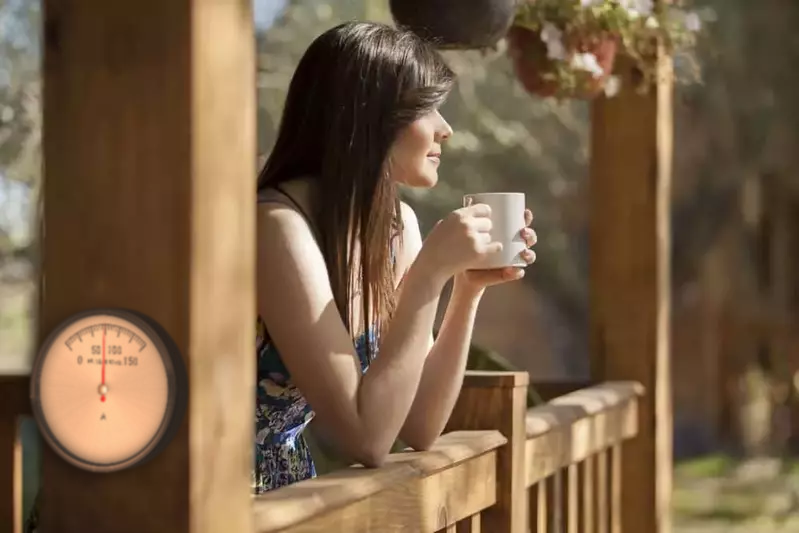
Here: 75A
